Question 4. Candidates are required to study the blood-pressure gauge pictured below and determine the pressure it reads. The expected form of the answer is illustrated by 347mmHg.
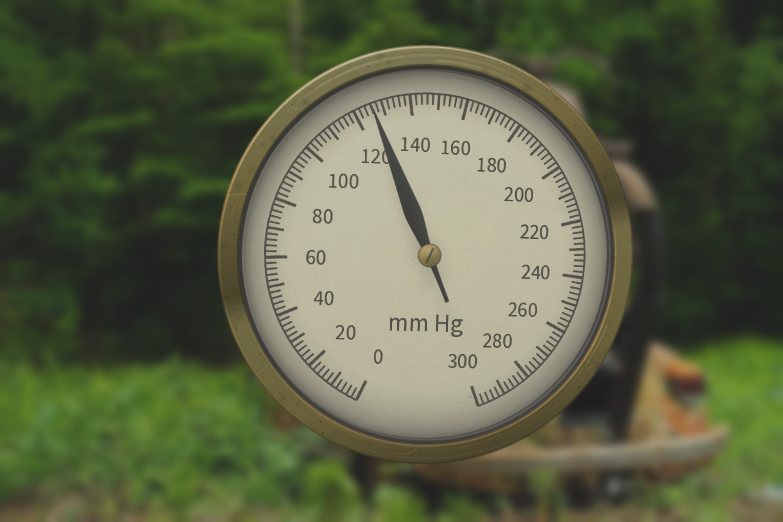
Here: 126mmHg
